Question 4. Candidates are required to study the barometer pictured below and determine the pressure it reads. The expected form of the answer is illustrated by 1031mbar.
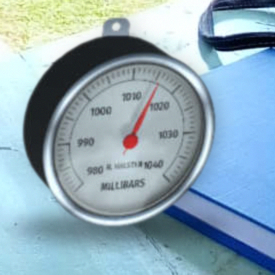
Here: 1015mbar
